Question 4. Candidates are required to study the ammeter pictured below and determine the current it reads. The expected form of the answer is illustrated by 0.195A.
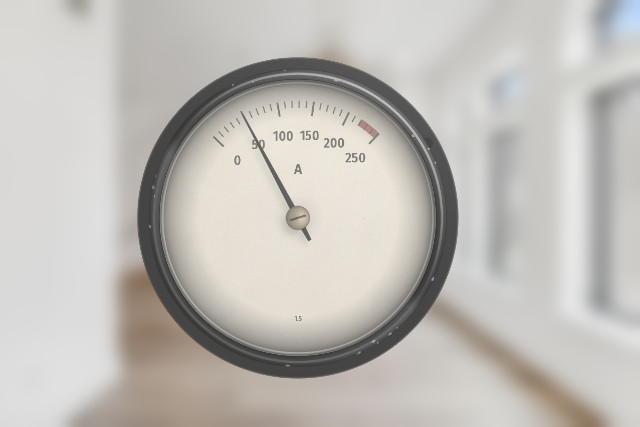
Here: 50A
